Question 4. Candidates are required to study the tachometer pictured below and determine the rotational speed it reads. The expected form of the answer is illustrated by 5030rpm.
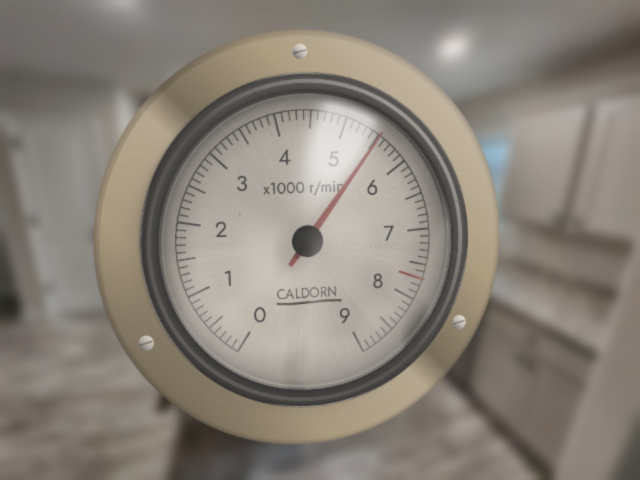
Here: 5500rpm
